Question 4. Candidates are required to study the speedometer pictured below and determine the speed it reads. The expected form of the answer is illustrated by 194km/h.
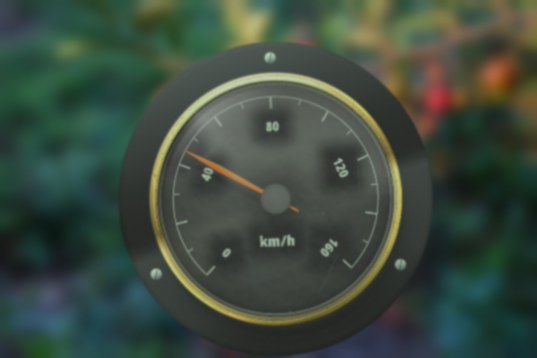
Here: 45km/h
